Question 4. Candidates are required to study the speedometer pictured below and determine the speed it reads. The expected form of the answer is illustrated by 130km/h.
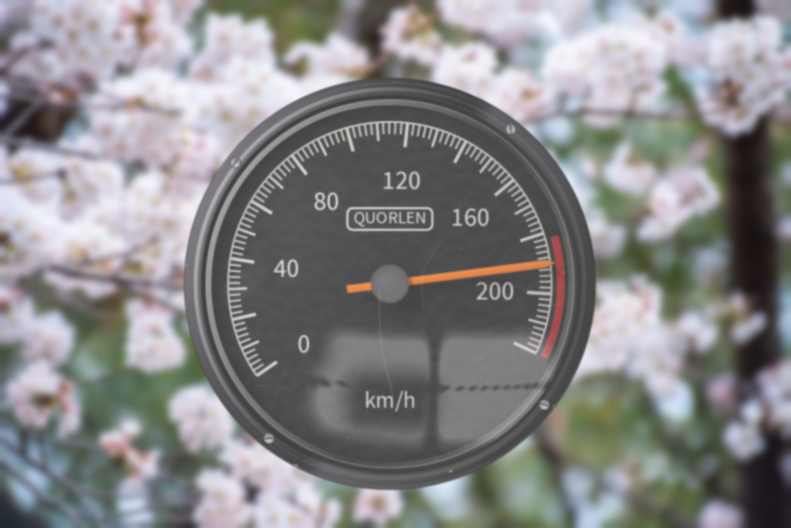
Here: 190km/h
